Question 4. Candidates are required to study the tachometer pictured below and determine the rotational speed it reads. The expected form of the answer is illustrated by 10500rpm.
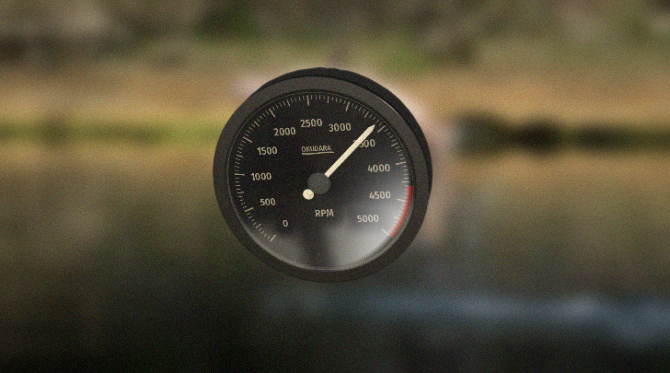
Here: 3400rpm
